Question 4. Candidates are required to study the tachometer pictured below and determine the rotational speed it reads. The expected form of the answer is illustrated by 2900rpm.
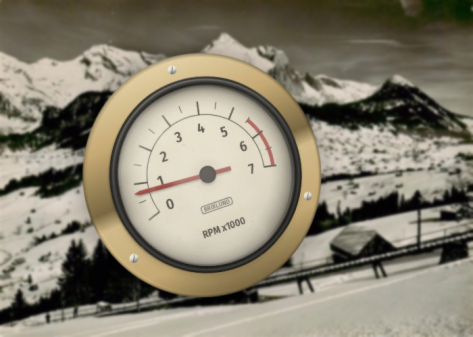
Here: 750rpm
